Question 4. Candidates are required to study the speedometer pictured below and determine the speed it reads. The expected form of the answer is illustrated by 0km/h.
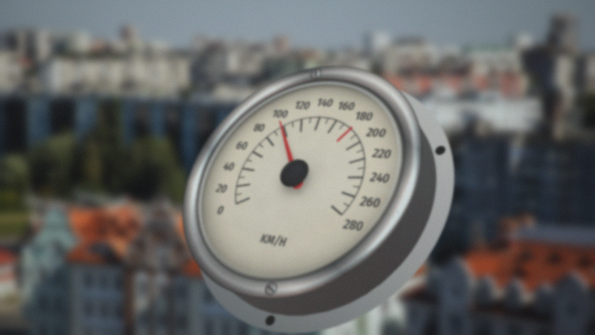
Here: 100km/h
